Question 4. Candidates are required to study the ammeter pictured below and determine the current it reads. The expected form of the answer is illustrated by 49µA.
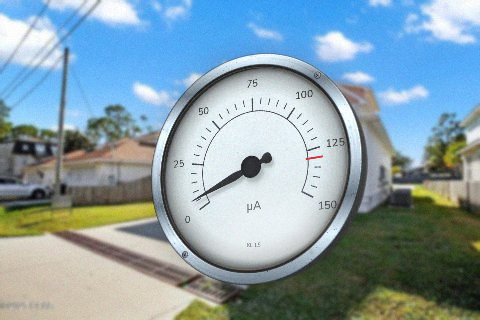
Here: 5µA
